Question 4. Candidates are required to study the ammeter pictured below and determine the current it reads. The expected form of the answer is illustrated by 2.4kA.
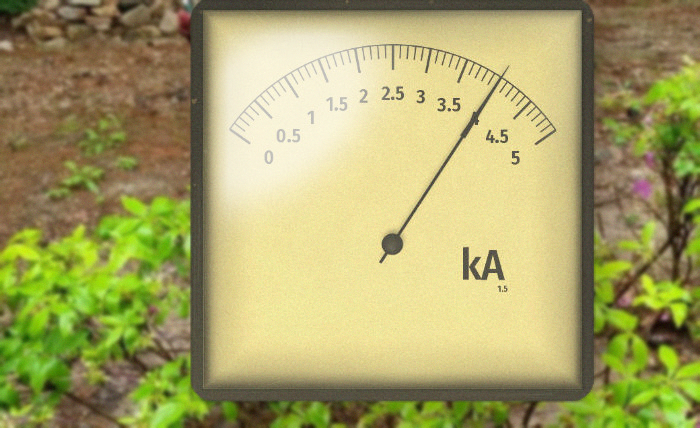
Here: 4kA
